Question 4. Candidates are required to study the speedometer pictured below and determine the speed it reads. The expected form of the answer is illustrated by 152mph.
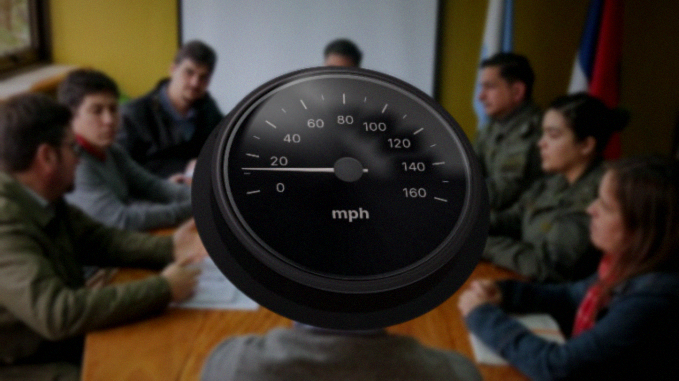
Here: 10mph
